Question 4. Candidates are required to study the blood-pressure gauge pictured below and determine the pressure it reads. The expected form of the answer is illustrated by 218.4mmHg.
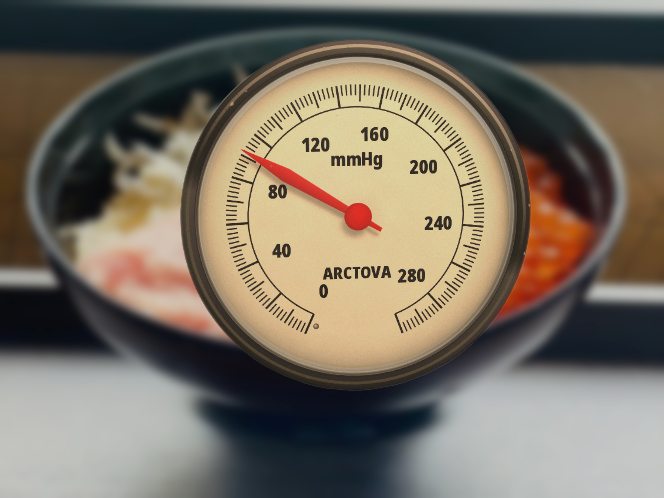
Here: 92mmHg
